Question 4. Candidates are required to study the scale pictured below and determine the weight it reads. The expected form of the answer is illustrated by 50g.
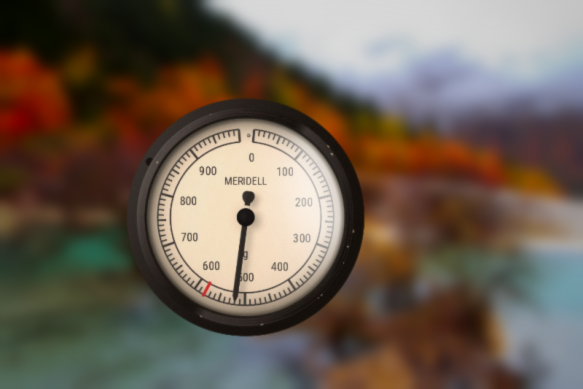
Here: 520g
